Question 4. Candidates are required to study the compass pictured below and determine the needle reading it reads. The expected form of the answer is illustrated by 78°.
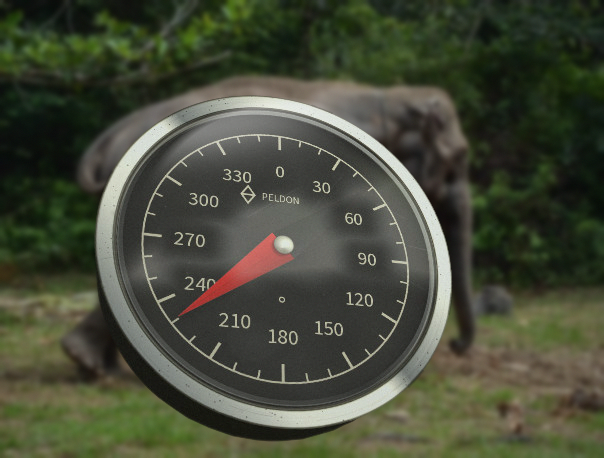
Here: 230°
